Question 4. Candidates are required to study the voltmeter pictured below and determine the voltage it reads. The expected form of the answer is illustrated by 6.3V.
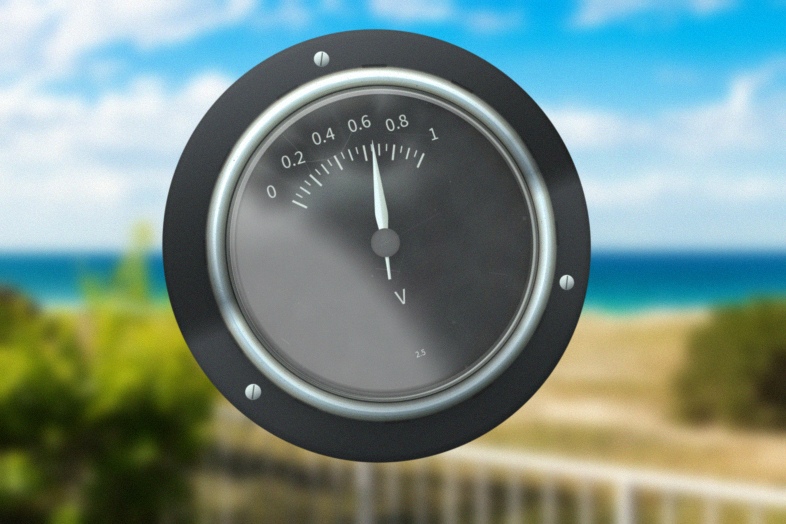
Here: 0.65V
